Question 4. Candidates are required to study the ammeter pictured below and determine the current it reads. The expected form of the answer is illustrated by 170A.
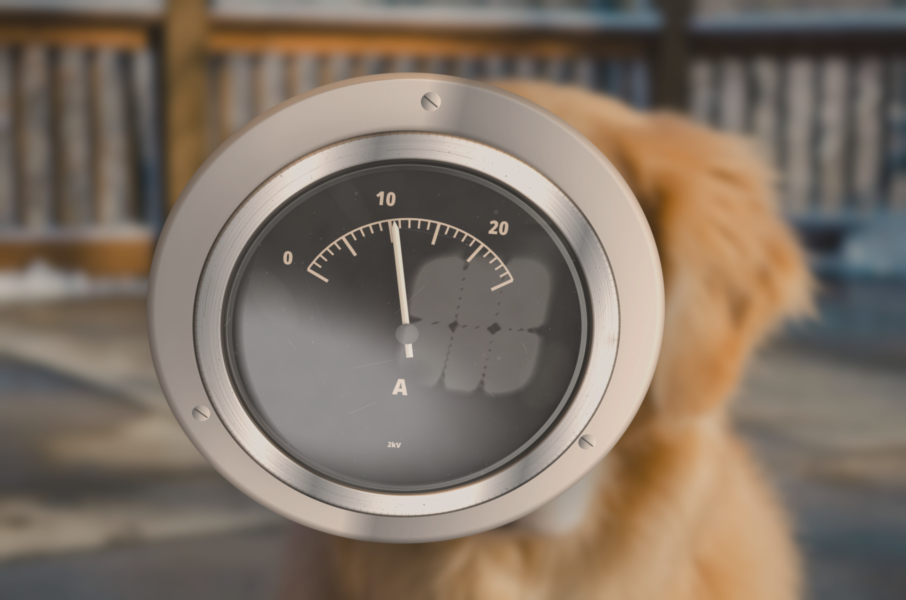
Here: 10.5A
